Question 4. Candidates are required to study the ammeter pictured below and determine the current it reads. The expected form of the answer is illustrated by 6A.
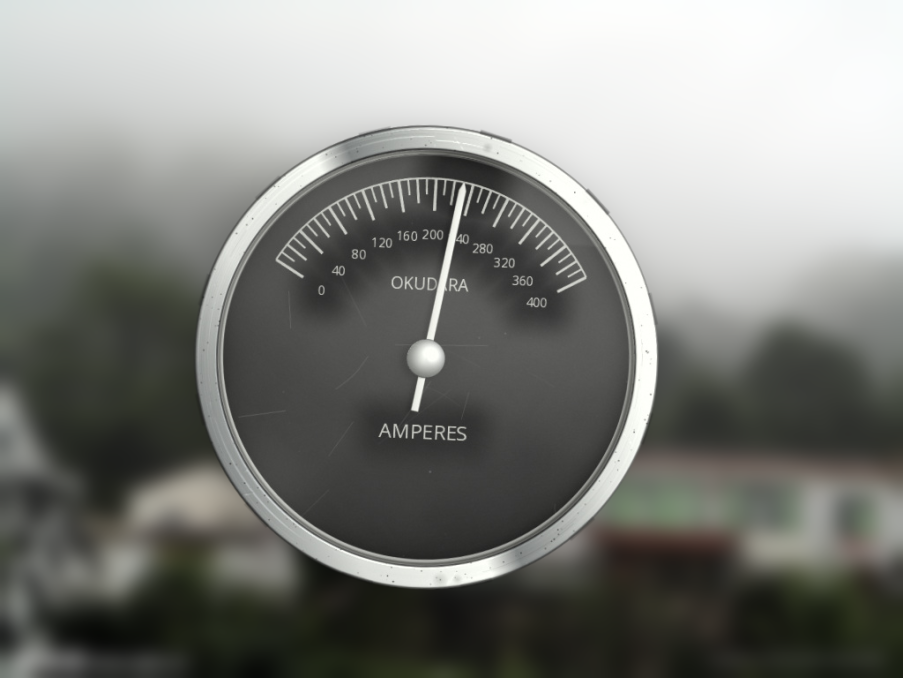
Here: 230A
